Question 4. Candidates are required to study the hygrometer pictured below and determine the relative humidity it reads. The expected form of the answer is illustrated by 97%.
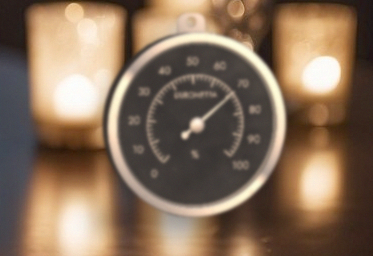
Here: 70%
